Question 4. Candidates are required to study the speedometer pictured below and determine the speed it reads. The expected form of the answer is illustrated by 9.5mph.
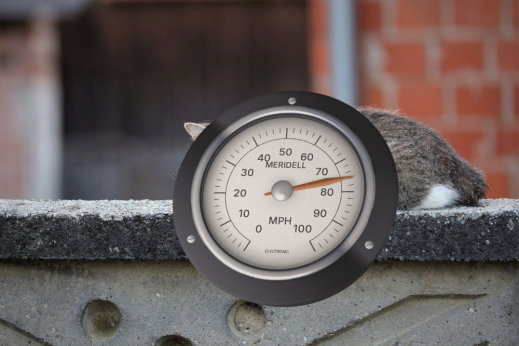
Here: 76mph
